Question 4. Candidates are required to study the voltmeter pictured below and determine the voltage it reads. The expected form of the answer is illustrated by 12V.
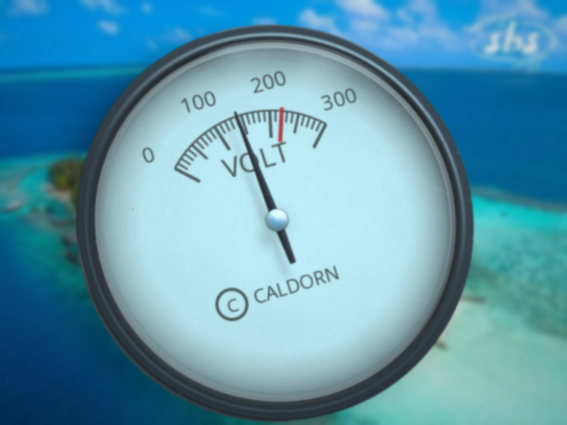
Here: 140V
